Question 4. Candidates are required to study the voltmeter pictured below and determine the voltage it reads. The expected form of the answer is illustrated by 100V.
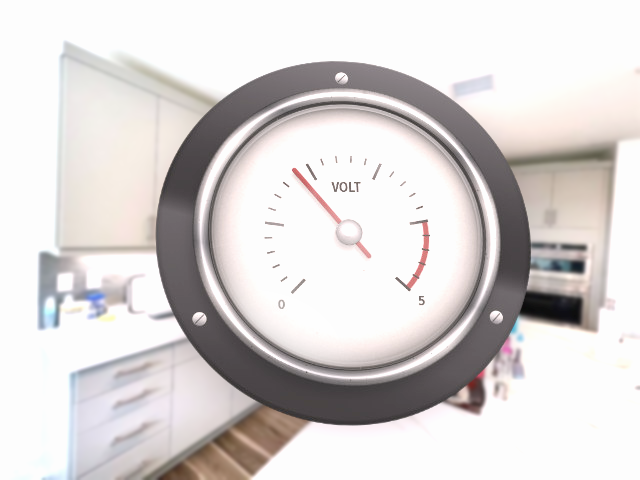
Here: 1.8V
